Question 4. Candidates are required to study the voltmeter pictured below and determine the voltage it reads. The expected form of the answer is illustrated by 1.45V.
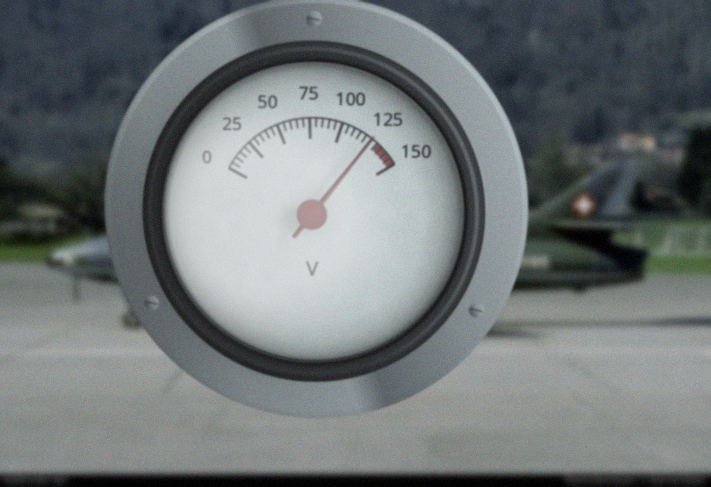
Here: 125V
